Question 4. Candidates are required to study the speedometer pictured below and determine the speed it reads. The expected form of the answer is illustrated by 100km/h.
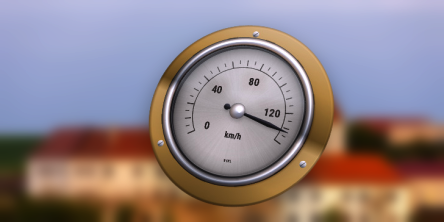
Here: 132.5km/h
